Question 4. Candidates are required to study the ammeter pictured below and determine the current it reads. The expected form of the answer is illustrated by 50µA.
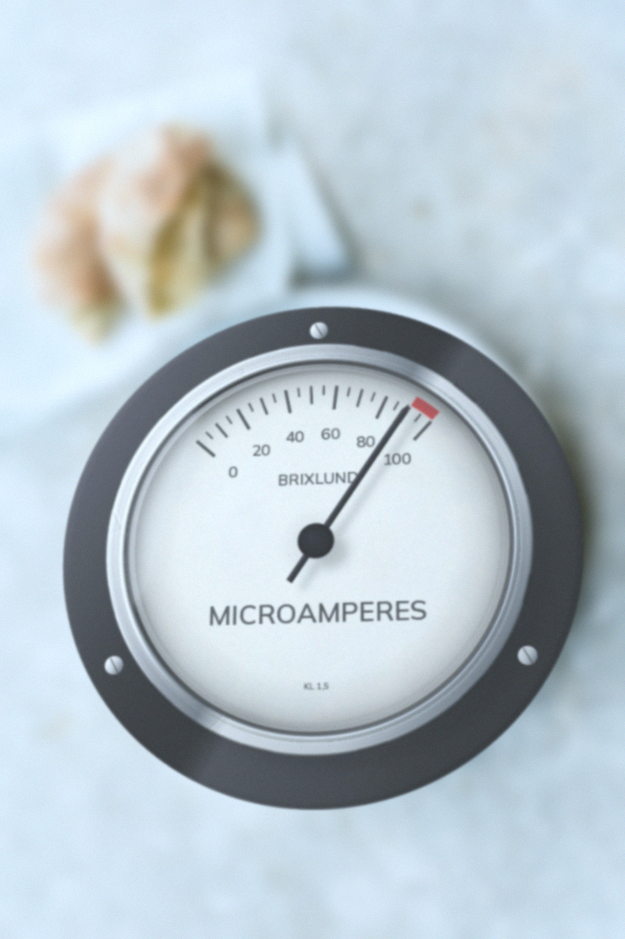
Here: 90µA
